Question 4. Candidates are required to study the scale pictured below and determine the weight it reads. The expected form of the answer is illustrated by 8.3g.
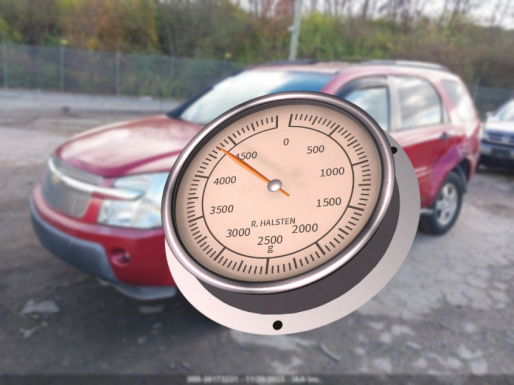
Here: 4350g
